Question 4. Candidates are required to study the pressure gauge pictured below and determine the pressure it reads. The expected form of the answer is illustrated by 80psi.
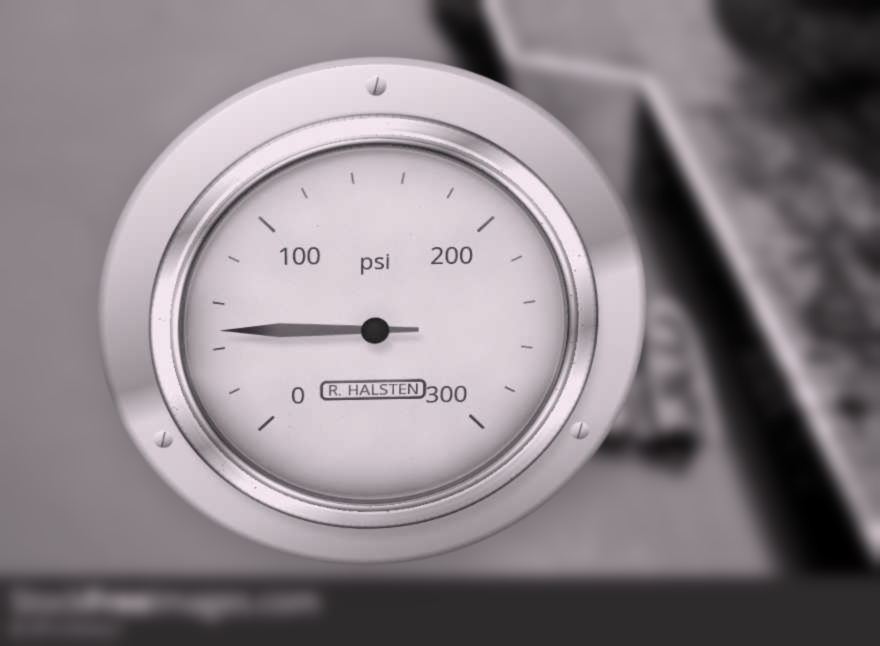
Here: 50psi
